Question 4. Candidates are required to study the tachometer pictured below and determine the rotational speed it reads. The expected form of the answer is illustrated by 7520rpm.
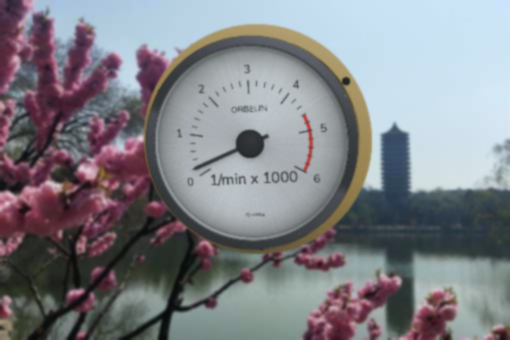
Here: 200rpm
